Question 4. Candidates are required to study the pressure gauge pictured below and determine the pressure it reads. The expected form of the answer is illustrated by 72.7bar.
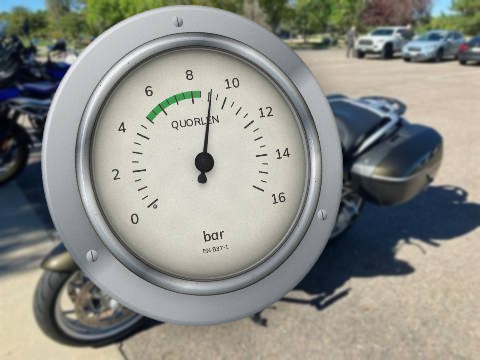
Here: 9bar
